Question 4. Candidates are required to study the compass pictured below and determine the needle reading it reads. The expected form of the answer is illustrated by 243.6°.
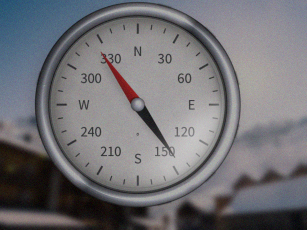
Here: 325°
